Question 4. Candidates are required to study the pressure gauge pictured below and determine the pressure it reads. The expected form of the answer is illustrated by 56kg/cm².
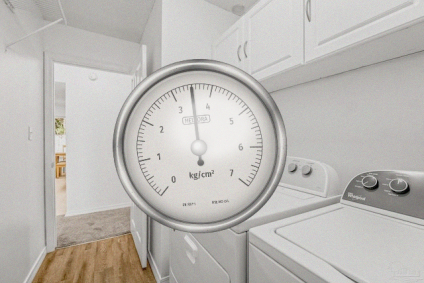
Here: 3.5kg/cm²
